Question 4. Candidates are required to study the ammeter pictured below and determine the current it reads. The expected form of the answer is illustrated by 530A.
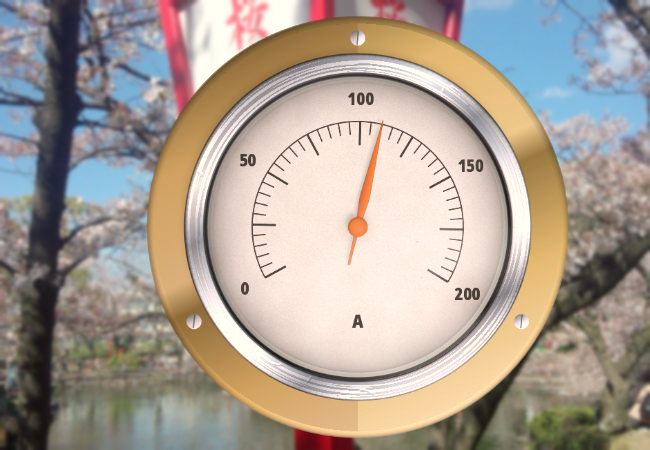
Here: 110A
